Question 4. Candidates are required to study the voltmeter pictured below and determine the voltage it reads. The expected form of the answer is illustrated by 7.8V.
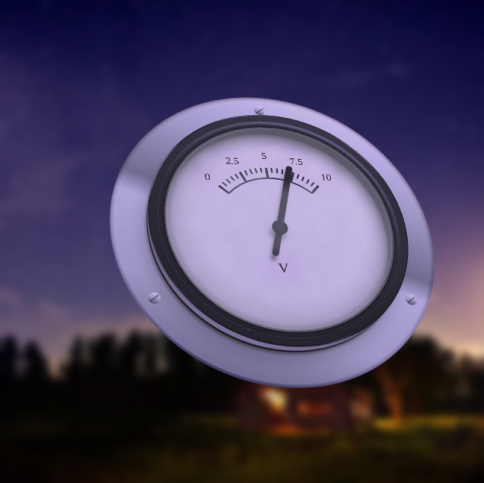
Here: 7V
